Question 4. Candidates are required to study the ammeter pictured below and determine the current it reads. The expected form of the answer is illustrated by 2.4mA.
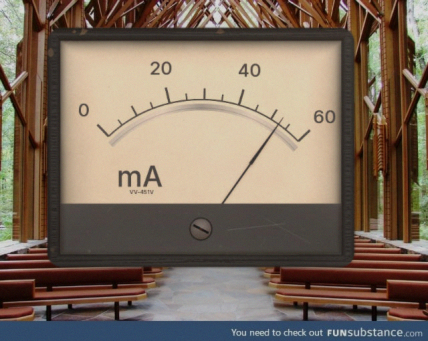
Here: 52.5mA
